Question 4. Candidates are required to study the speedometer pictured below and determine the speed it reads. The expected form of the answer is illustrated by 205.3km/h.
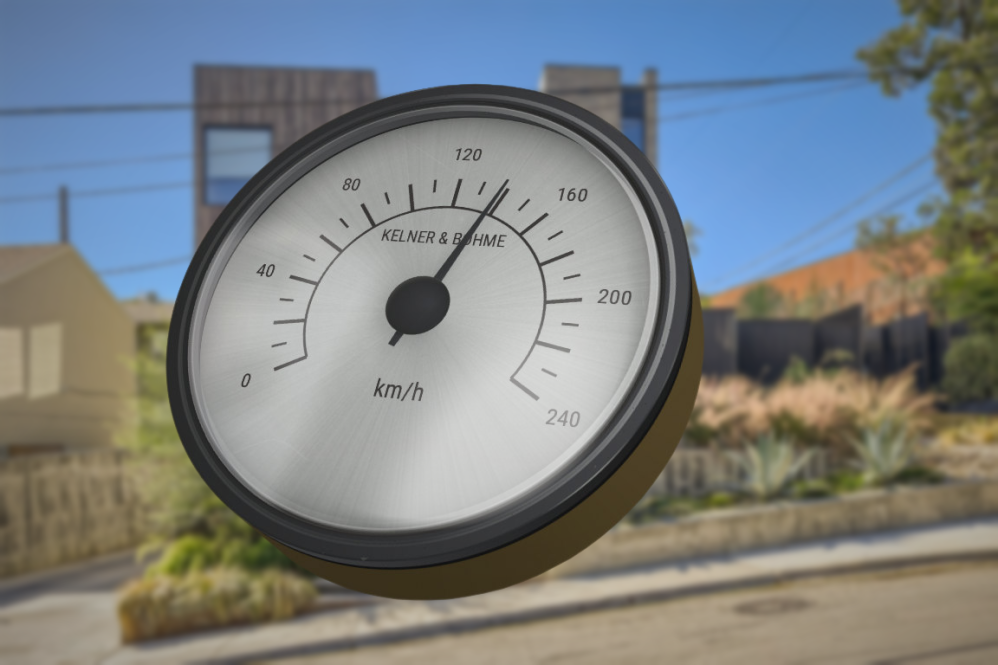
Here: 140km/h
